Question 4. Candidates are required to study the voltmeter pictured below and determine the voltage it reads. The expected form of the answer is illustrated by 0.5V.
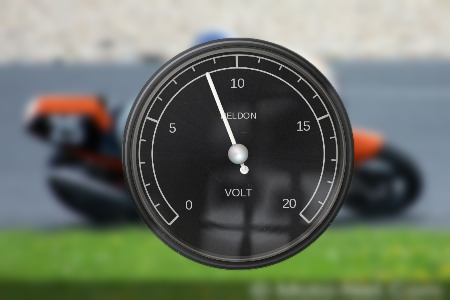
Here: 8.5V
